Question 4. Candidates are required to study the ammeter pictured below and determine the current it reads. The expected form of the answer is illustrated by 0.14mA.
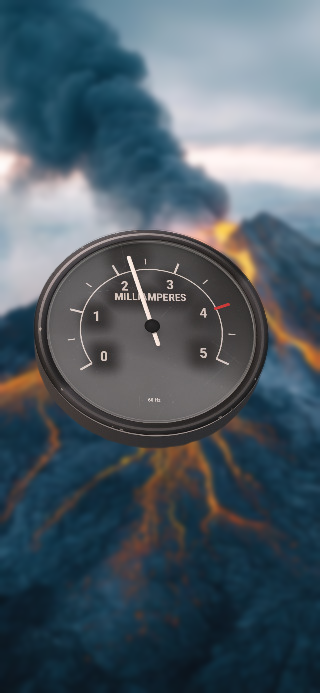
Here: 2.25mA
